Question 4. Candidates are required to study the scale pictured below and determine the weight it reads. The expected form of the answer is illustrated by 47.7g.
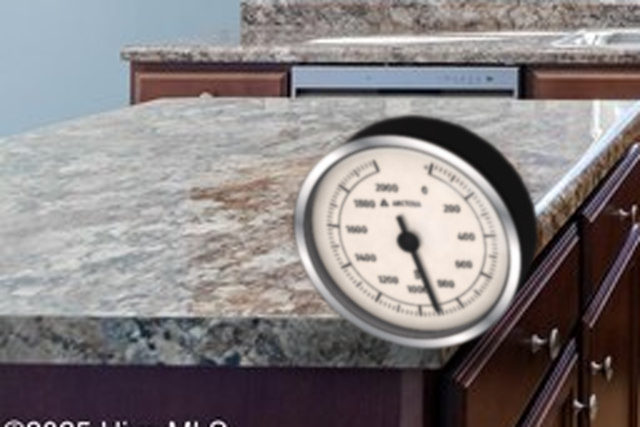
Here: 900g
